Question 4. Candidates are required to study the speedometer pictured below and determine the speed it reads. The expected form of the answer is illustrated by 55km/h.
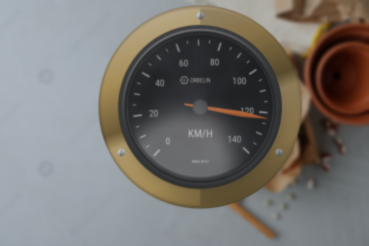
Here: 122.5km/h
